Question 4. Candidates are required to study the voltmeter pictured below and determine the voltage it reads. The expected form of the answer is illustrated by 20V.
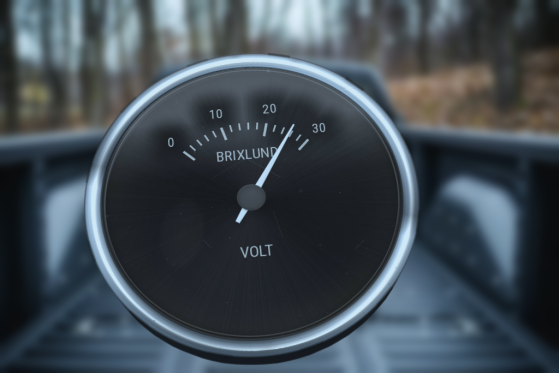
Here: 26V
